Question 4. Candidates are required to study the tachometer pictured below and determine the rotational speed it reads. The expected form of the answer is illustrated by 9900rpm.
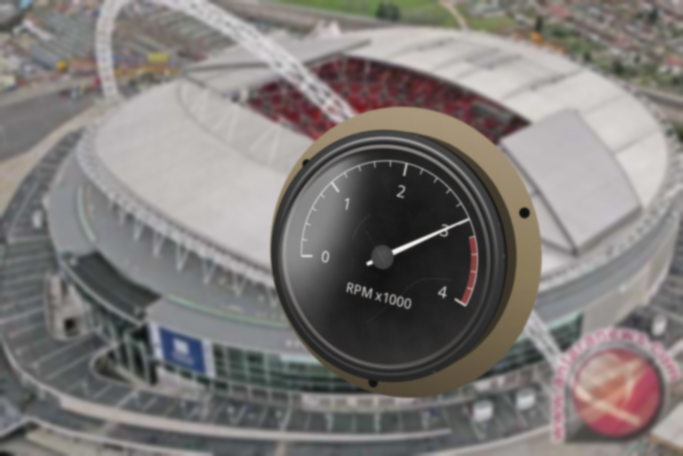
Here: 3000rpm
